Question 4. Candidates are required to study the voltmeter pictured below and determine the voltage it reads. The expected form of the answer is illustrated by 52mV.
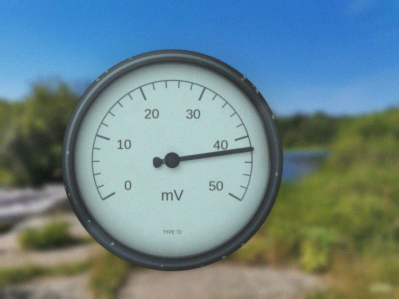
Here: 42mV
